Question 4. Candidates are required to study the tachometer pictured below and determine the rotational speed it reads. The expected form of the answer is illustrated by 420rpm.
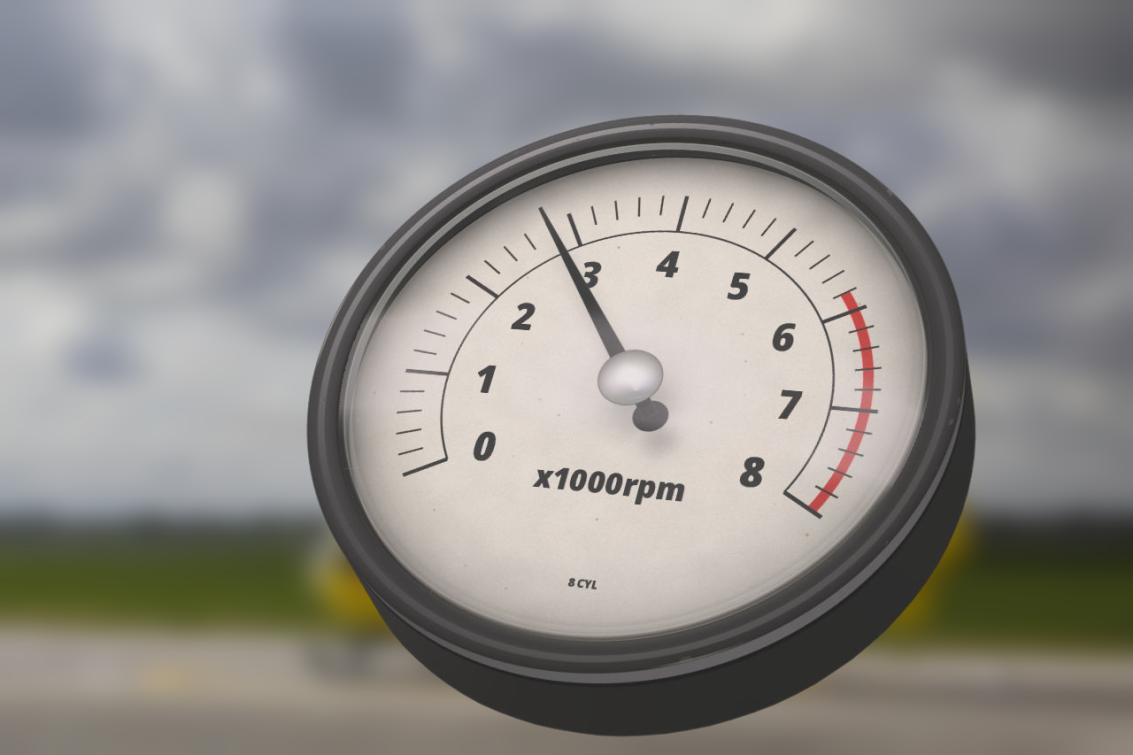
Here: 2800rpm
